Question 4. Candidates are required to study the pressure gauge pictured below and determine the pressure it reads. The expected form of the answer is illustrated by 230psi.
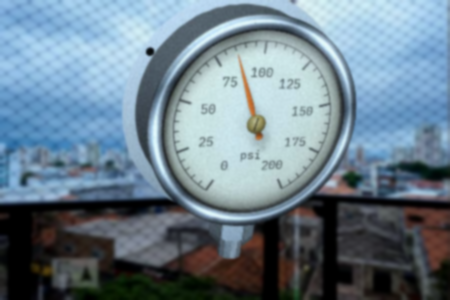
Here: 85psi
